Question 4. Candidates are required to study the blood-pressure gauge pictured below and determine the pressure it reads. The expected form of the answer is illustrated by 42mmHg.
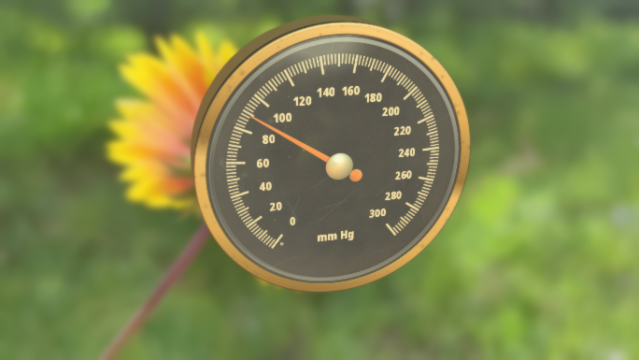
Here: 90mmHg
